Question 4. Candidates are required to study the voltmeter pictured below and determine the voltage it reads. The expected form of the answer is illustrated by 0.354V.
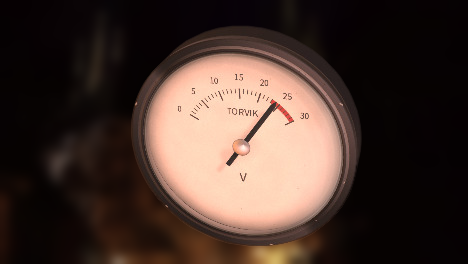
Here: 24V
